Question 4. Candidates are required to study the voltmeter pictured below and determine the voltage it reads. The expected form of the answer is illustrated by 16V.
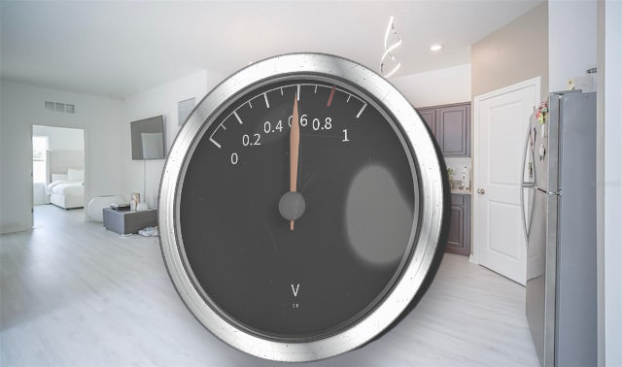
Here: 0.6V
